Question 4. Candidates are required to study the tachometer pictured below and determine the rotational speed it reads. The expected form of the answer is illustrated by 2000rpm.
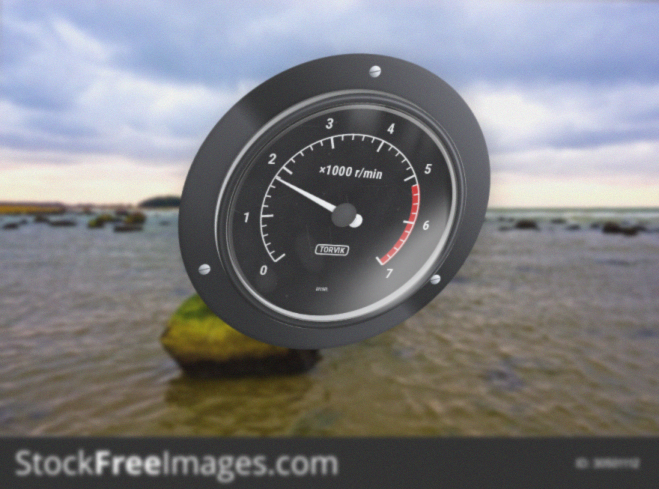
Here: 1800rpm
